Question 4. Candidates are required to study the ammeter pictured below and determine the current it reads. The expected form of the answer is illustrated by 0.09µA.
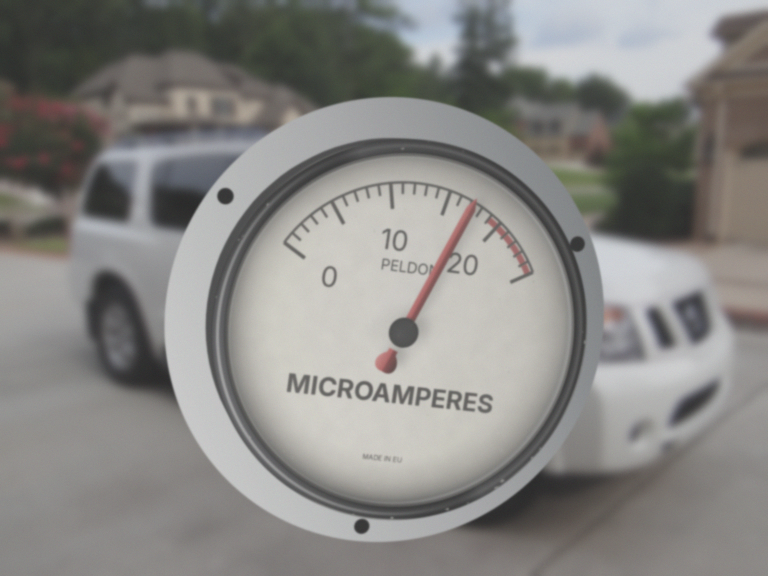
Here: 17µA
